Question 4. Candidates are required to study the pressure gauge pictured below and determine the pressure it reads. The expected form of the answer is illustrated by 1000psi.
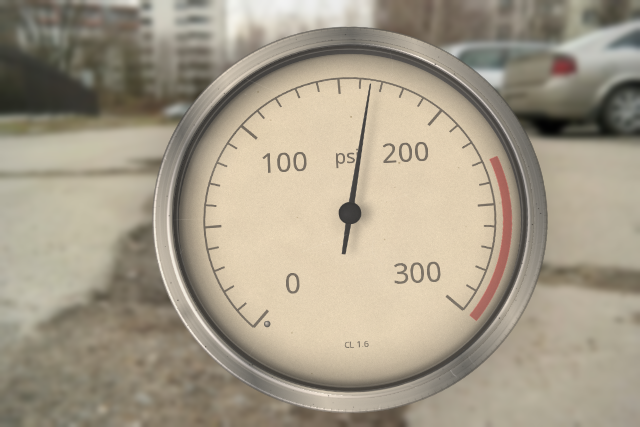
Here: 165psi
